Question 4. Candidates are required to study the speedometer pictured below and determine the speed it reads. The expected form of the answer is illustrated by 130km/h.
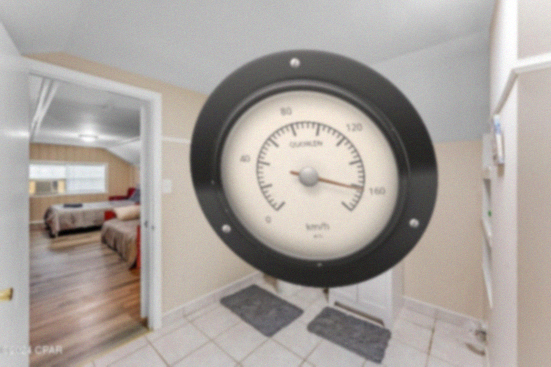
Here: 160km/h
